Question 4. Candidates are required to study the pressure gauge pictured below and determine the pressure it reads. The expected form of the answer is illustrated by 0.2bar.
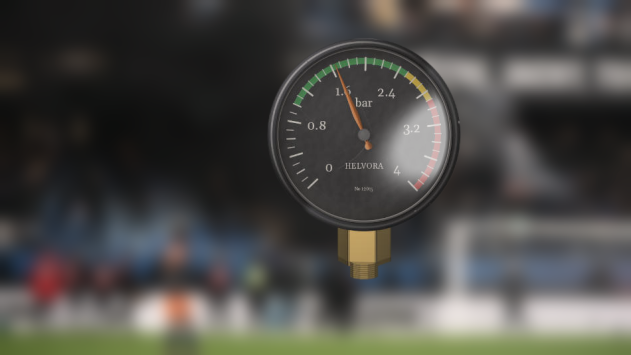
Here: 1.65bar
